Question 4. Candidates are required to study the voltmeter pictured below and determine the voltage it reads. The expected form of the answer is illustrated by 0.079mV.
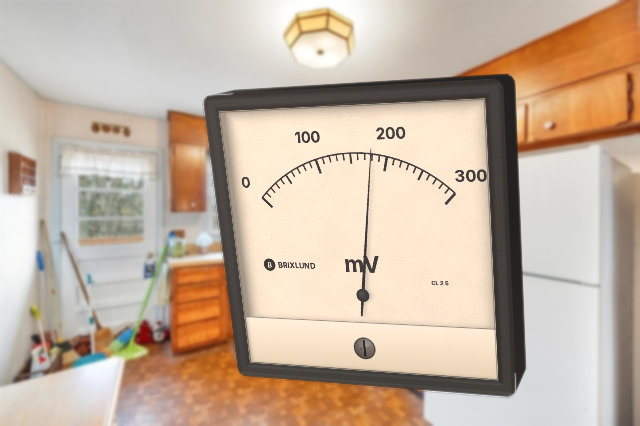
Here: 180mV
